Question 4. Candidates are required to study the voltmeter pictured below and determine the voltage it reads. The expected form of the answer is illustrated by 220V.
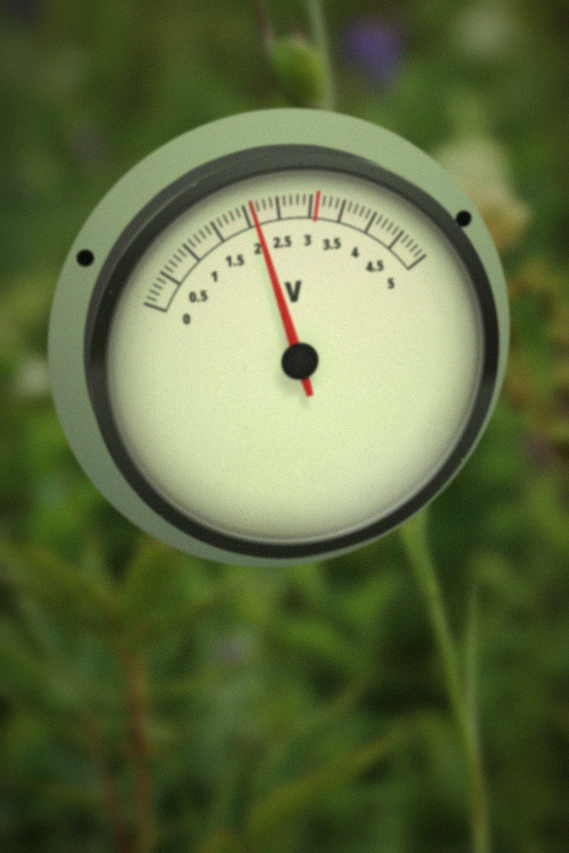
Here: 2.1V
